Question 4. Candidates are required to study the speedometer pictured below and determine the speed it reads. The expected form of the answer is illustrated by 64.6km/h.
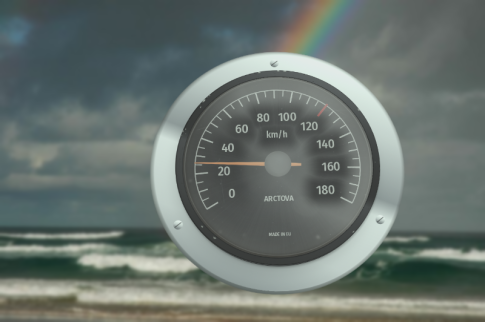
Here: 25km/h
